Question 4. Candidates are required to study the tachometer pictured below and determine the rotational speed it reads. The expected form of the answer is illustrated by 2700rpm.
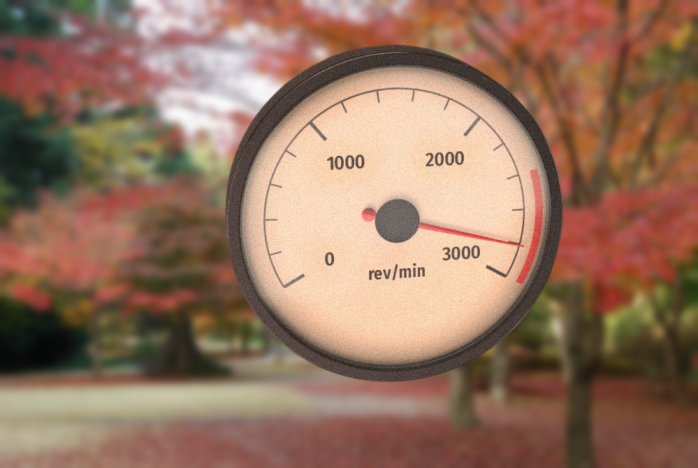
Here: 2800rpm
